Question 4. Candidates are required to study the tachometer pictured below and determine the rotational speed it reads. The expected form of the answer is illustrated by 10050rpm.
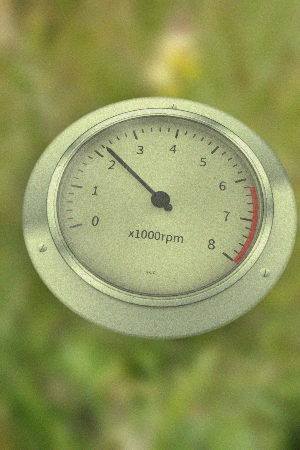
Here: 2200rpm
